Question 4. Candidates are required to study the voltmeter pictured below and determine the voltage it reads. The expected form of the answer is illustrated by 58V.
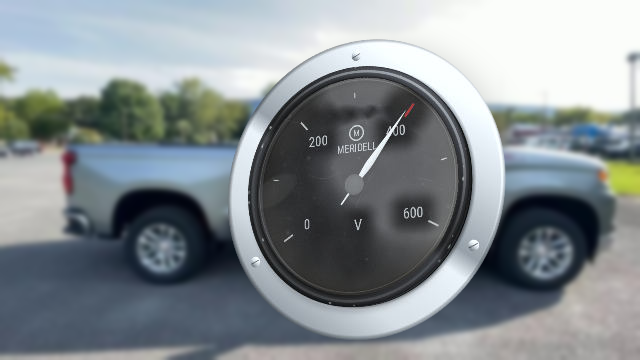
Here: 400V
